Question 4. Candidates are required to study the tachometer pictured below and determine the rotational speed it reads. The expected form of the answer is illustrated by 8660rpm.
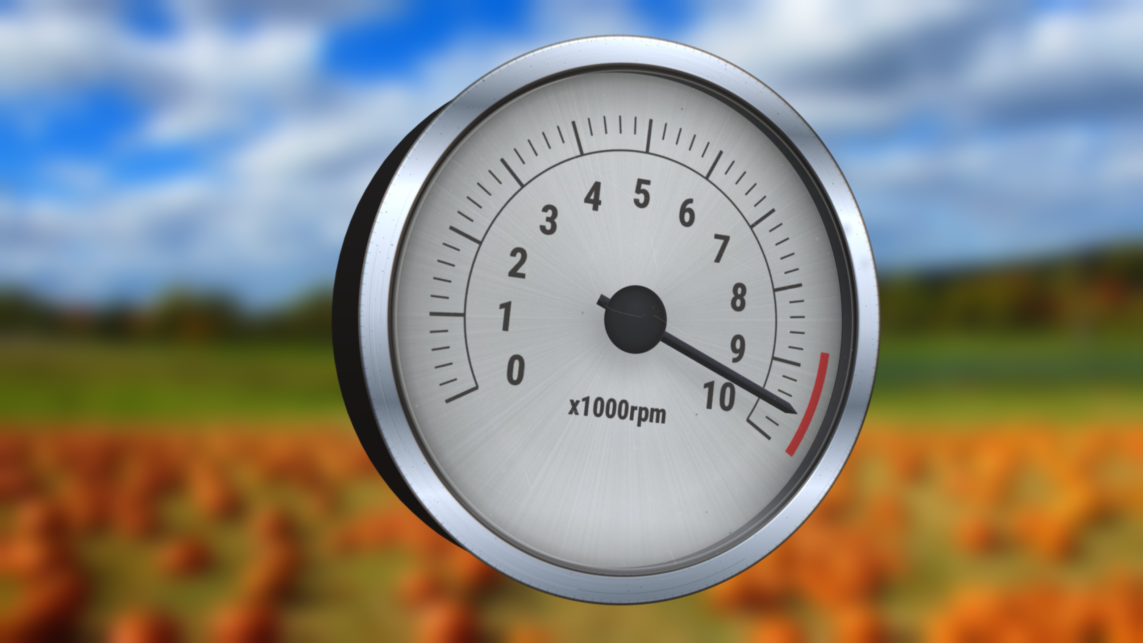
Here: 9600rpm
